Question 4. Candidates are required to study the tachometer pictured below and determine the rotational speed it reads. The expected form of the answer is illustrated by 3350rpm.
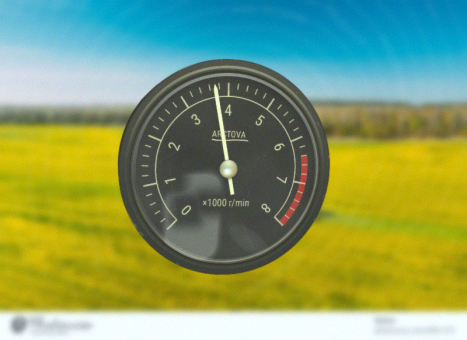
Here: 3700rpm
